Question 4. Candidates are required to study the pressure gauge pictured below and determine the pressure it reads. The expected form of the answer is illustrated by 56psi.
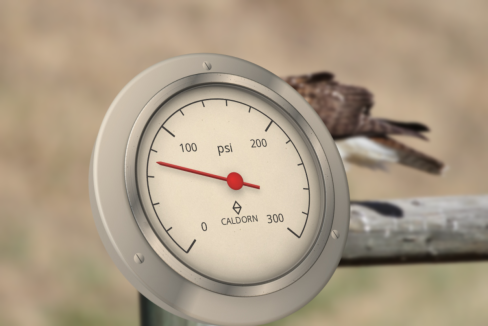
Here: 70psi
